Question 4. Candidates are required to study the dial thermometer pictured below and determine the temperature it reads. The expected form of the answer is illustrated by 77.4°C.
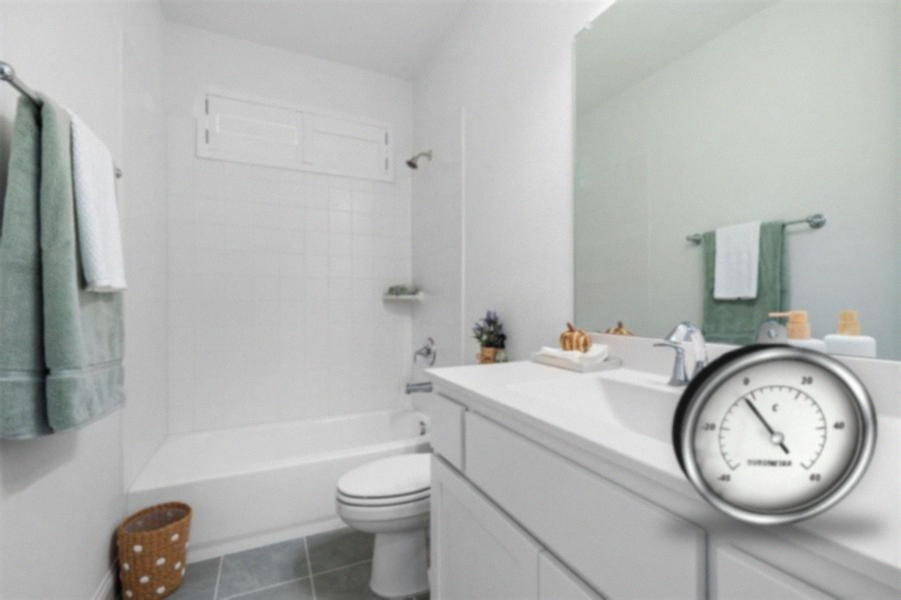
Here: -4°C
